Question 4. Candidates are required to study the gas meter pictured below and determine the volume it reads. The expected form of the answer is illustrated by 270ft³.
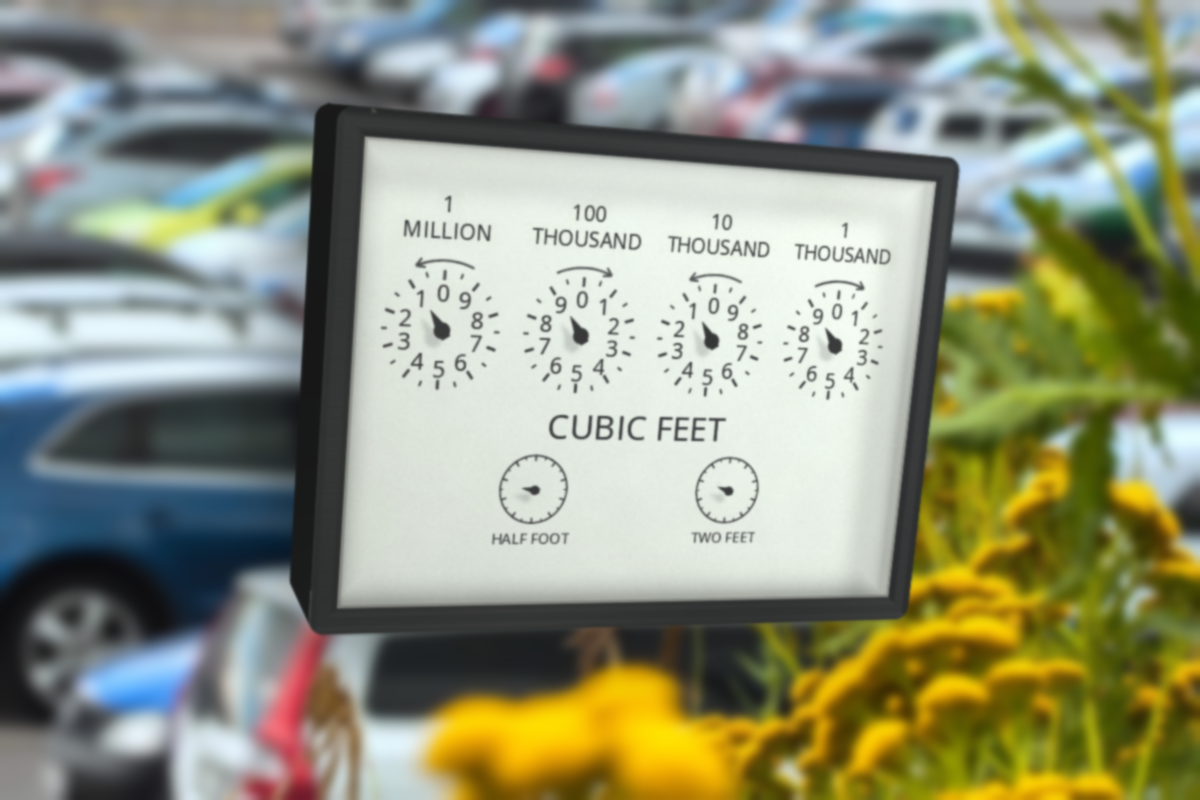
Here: 90900ft³
